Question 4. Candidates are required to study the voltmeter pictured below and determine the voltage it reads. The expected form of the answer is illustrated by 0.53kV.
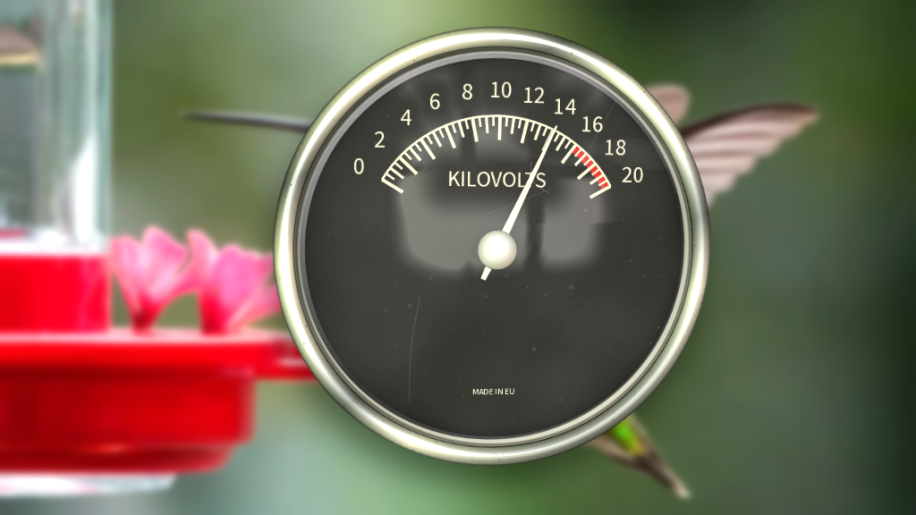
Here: 14kV
